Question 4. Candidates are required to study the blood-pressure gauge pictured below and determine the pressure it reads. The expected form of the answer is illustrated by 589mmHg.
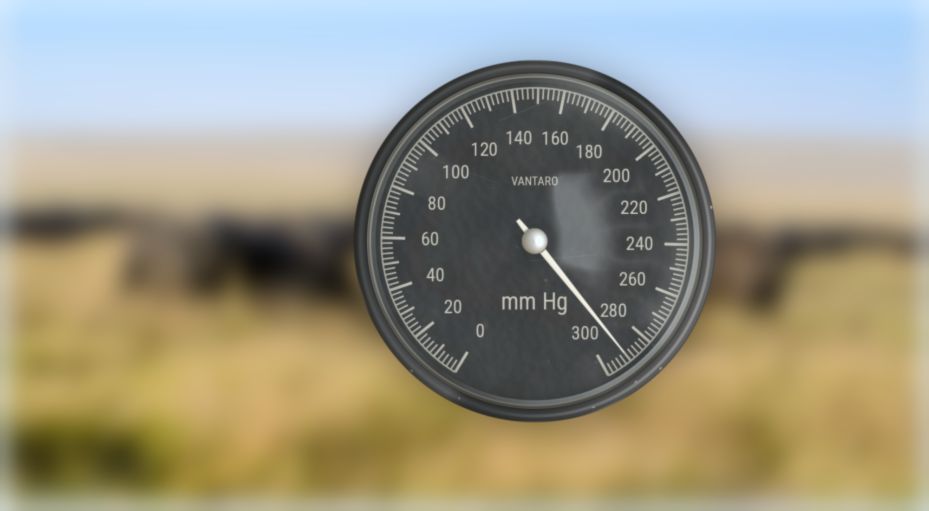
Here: 290mmHg
